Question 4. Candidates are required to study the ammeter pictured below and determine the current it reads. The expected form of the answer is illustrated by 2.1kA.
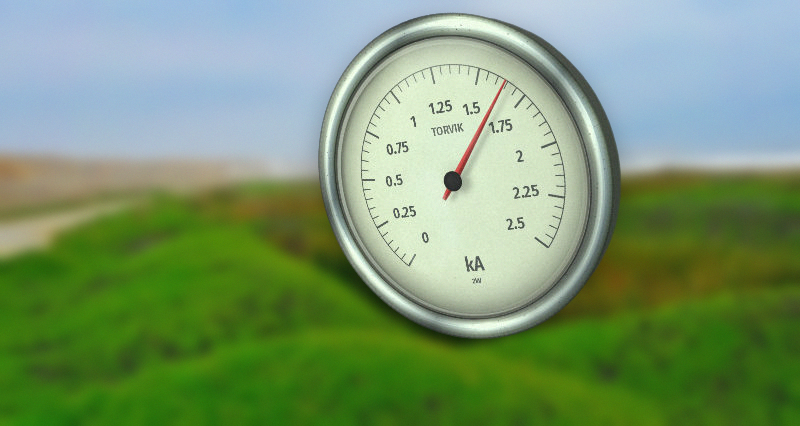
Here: 1.65kA
